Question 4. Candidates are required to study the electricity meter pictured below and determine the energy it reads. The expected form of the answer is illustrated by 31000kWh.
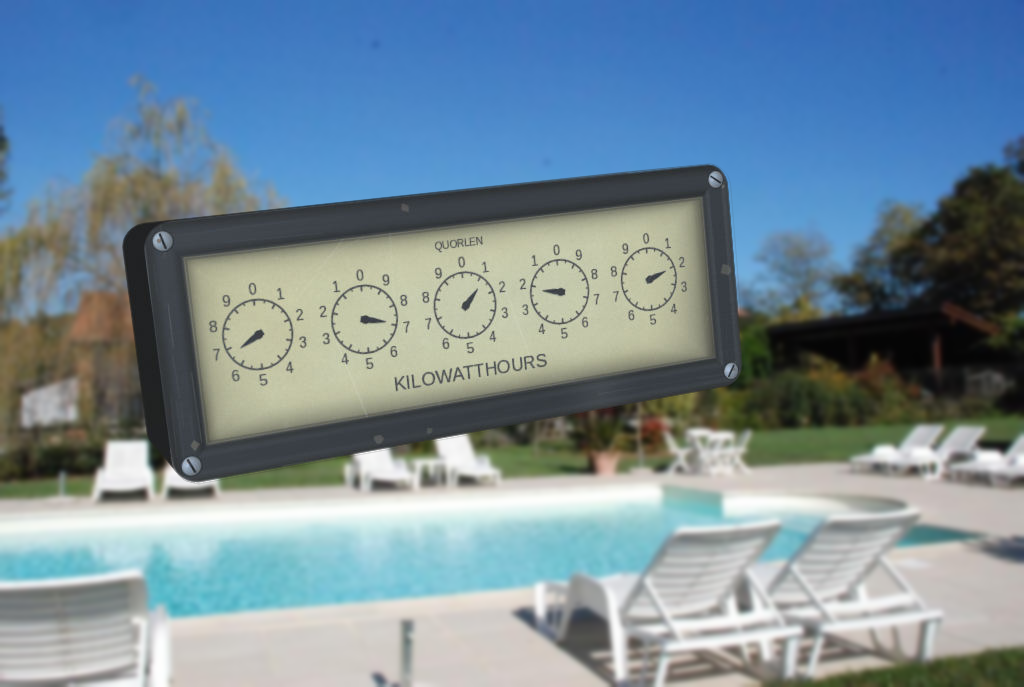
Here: 67122kWh
